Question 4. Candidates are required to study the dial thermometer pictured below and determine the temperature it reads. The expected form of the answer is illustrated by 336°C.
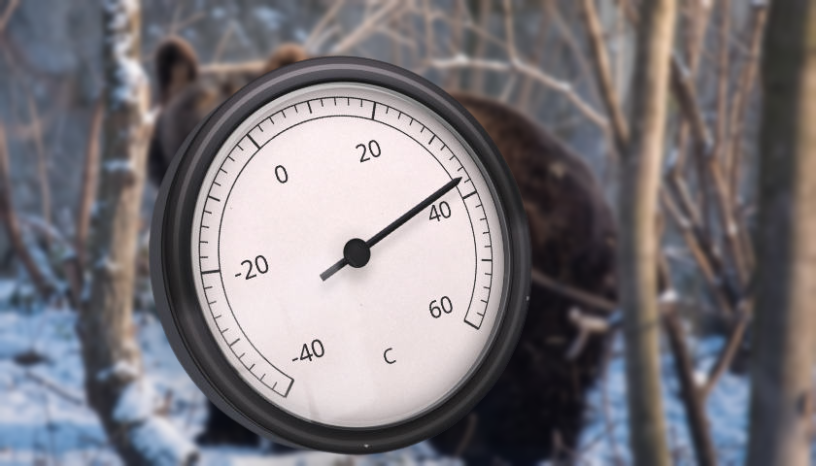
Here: 37°C
